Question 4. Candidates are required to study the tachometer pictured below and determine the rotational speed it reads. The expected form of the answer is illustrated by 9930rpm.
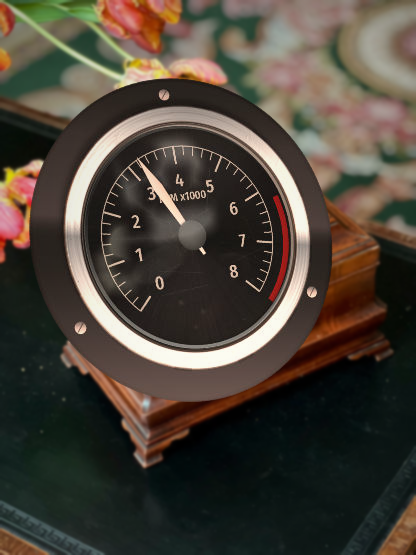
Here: 3200rpm
